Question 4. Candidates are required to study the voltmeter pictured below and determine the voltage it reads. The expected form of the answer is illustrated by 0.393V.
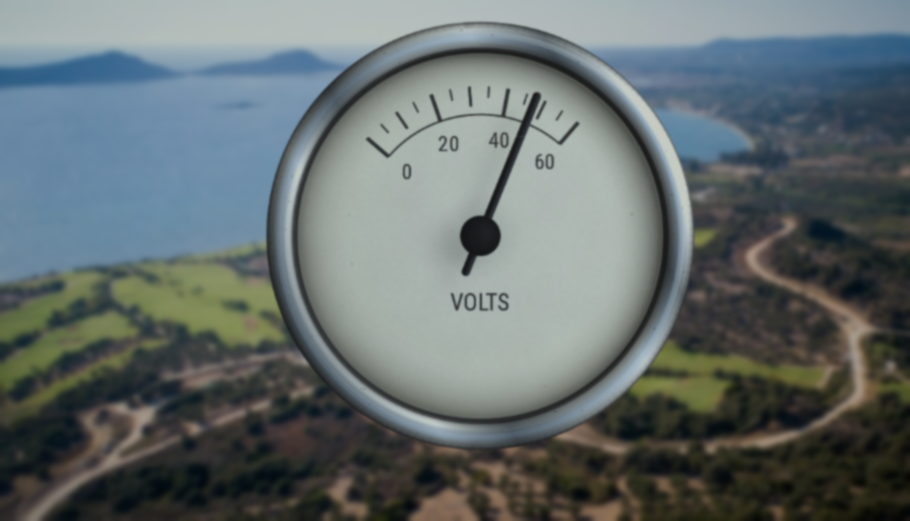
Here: 47.5V
